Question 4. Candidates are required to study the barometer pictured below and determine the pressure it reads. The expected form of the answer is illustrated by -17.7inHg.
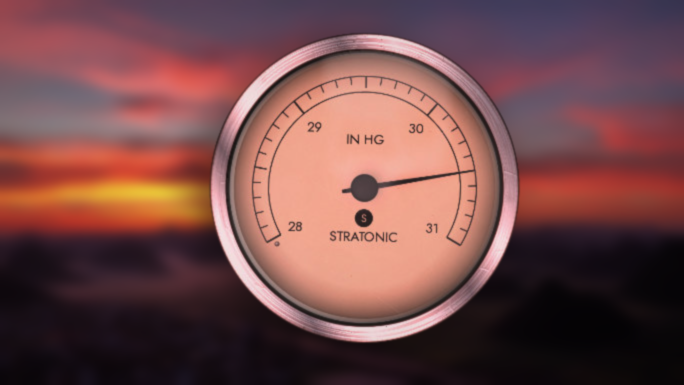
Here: 30.5inHg
